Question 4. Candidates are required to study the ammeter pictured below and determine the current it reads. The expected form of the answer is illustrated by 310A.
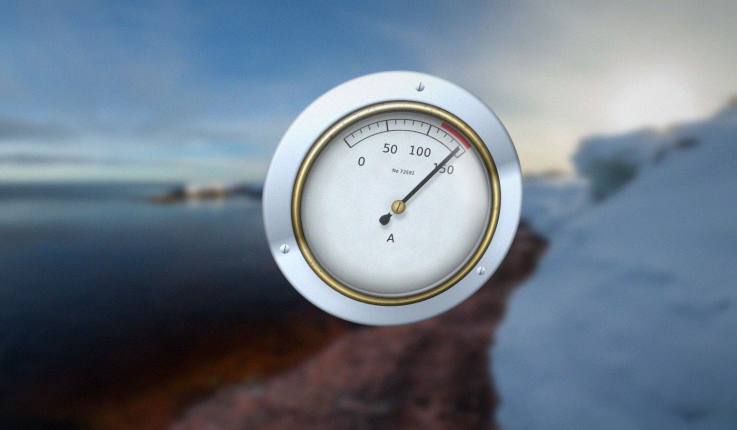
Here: 140A
